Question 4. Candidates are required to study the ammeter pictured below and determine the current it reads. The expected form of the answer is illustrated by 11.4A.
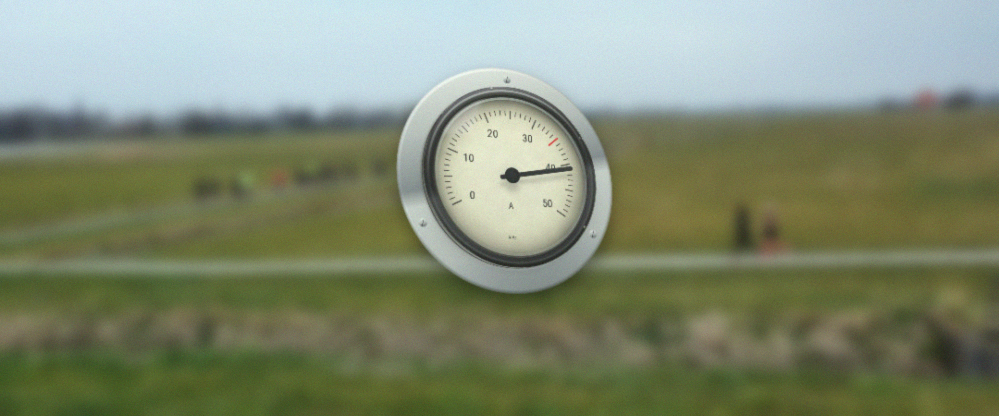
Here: 41A
